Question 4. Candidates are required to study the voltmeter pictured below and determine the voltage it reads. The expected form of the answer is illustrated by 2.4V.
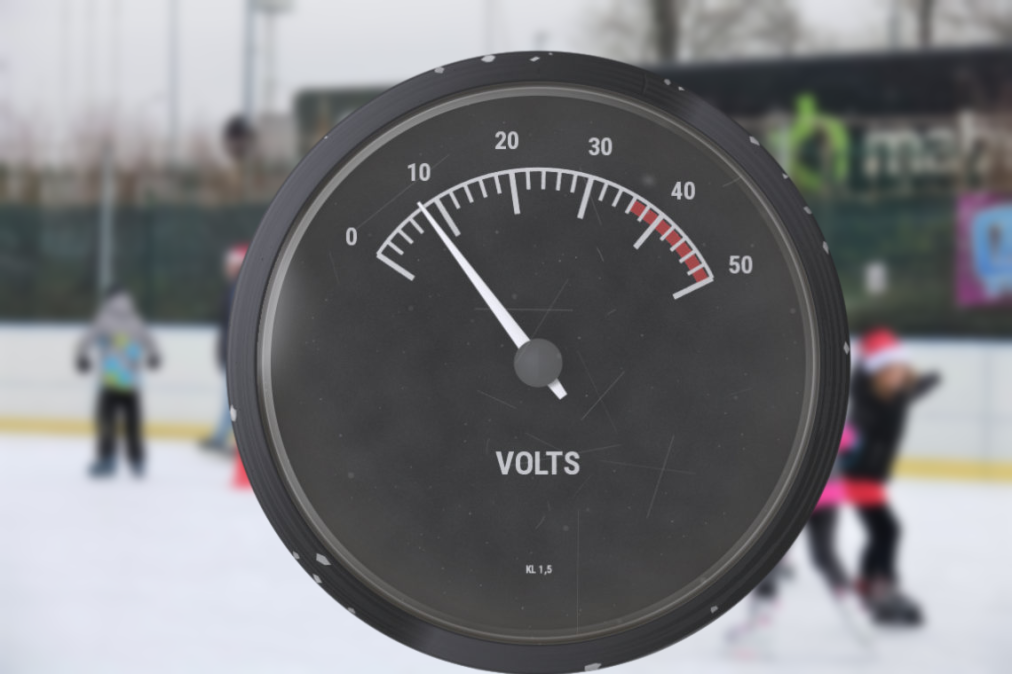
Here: 8V
